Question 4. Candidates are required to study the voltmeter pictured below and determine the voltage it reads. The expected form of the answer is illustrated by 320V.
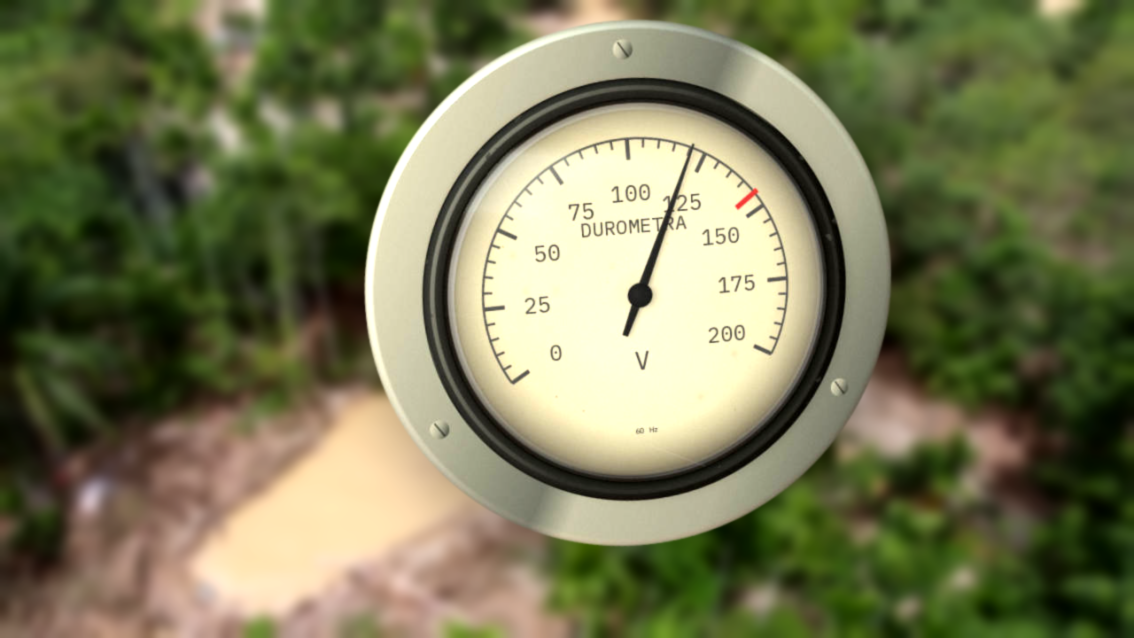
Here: 120V
